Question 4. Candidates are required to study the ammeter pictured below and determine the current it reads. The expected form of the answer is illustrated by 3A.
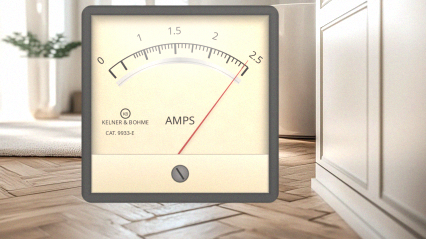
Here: 2.45A
